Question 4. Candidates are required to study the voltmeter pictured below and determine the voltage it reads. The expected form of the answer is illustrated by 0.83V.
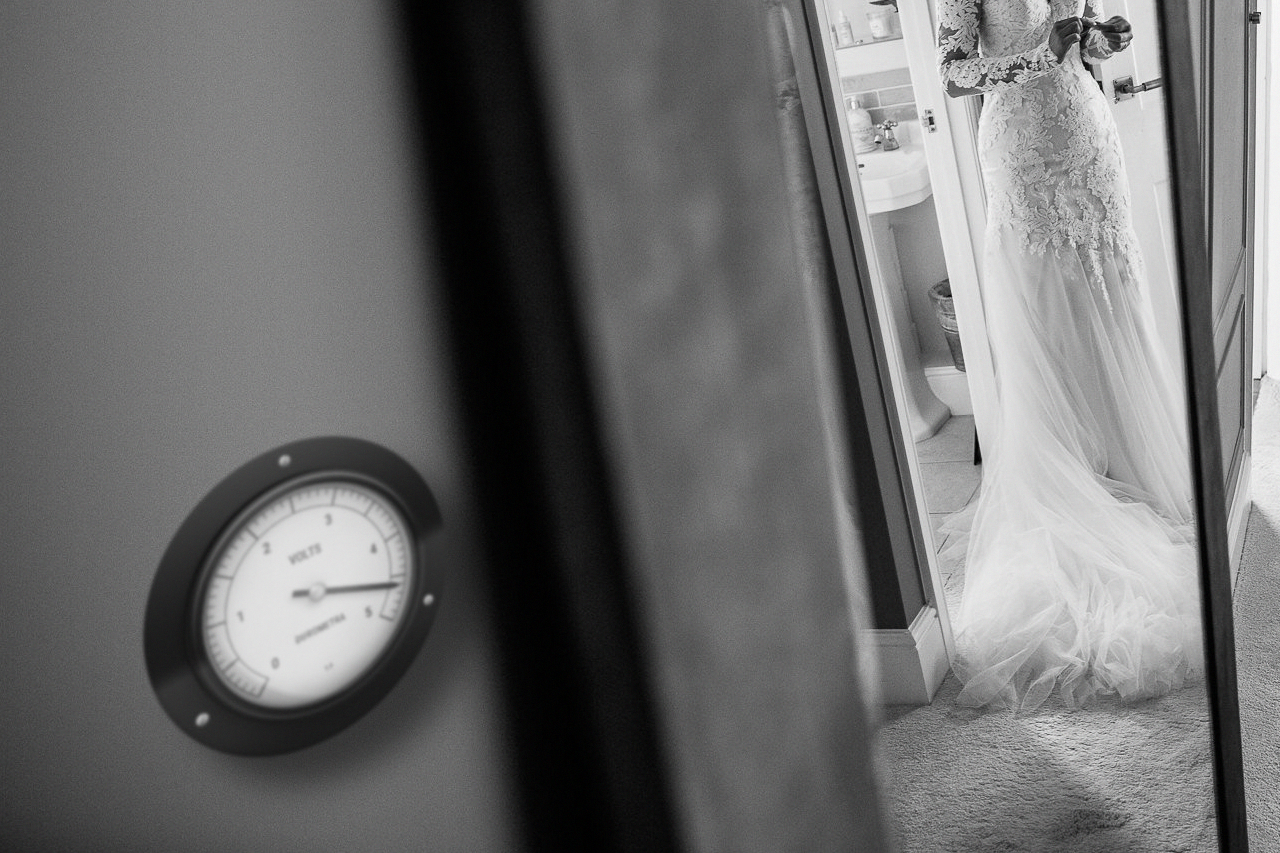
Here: 4.6V
